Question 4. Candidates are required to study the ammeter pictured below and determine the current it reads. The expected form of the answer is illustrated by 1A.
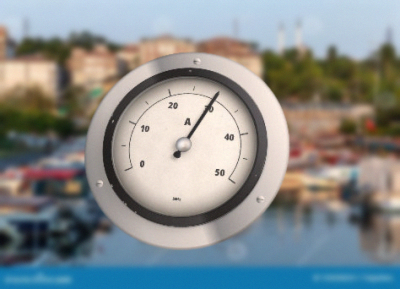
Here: 30A
